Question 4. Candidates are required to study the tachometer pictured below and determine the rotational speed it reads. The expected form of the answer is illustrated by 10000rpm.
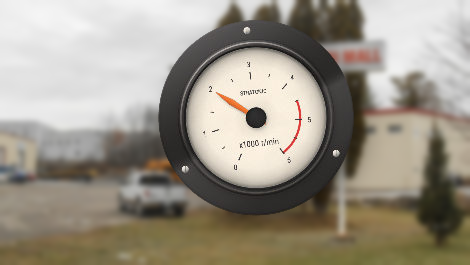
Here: 2000rpm
